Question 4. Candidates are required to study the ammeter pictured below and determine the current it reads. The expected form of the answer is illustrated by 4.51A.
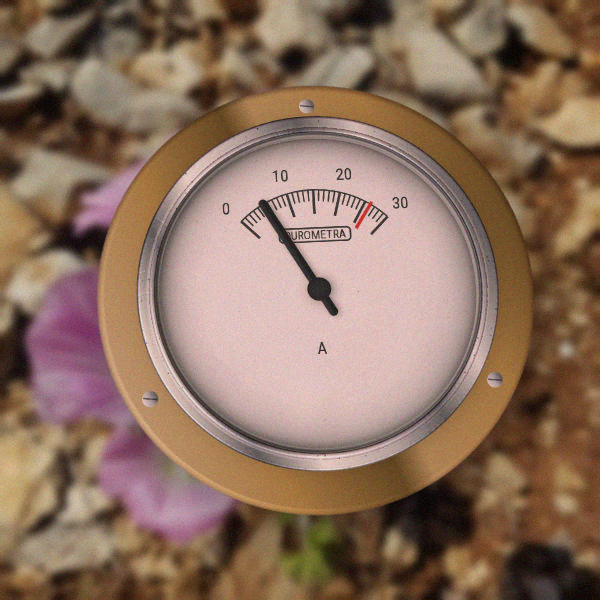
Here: 5A
